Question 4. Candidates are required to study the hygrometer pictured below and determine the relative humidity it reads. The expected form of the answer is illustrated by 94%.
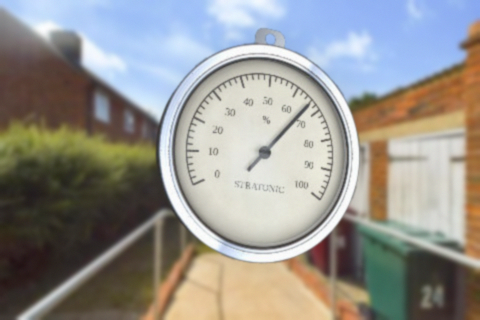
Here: 66%
